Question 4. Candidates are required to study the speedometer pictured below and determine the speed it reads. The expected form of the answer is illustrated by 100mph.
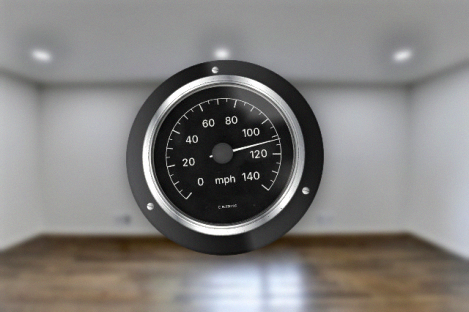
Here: 112.5mph
